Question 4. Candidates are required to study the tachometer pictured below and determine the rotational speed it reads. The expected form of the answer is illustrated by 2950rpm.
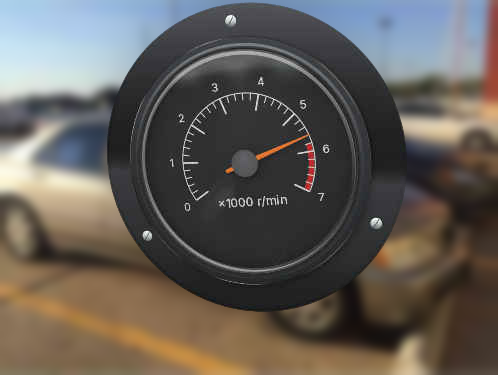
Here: 5600rpm
